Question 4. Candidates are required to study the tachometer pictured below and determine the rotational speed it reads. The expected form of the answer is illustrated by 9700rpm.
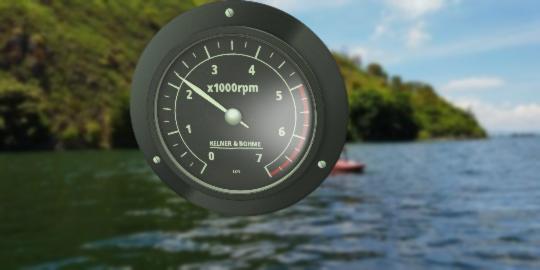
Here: 2250rpm
